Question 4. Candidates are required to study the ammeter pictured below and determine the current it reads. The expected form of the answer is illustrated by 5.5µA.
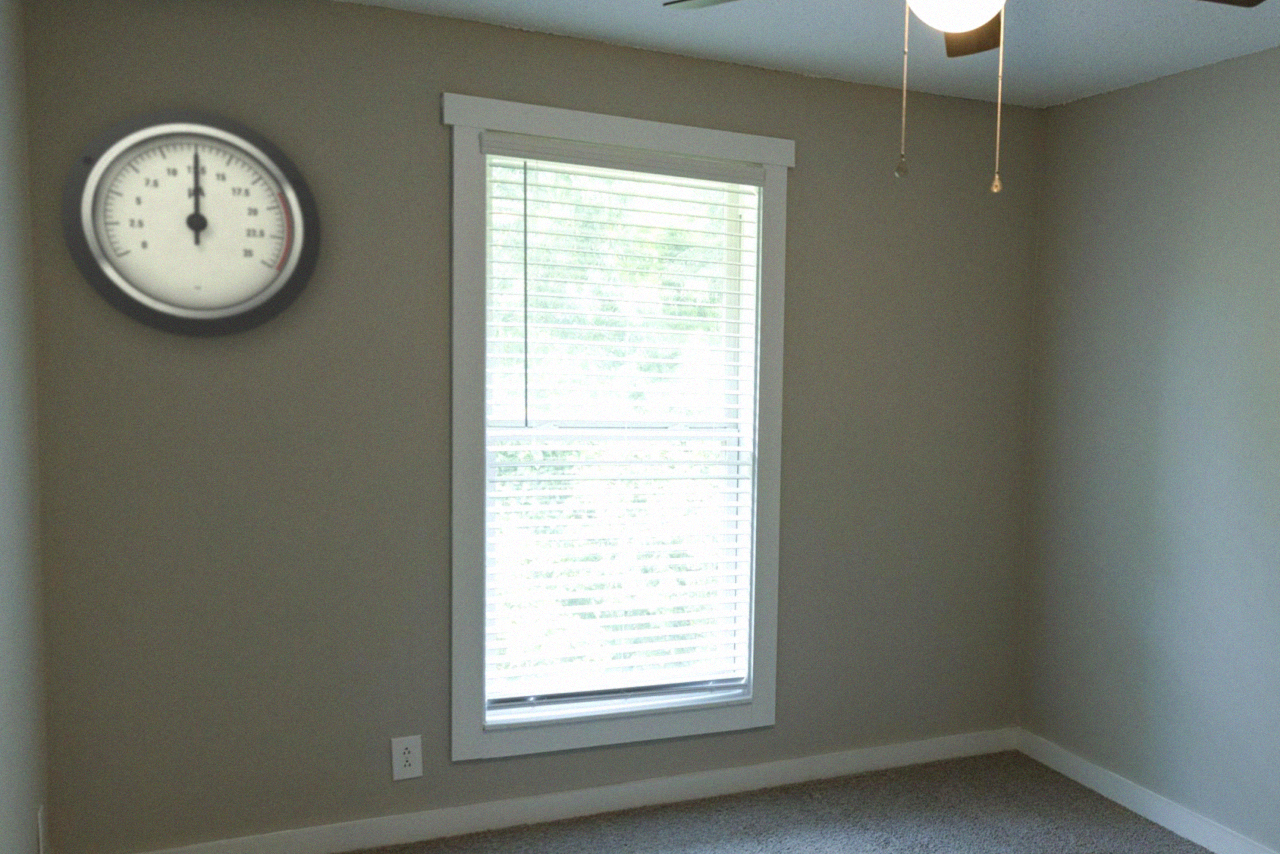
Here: 12.5µA
